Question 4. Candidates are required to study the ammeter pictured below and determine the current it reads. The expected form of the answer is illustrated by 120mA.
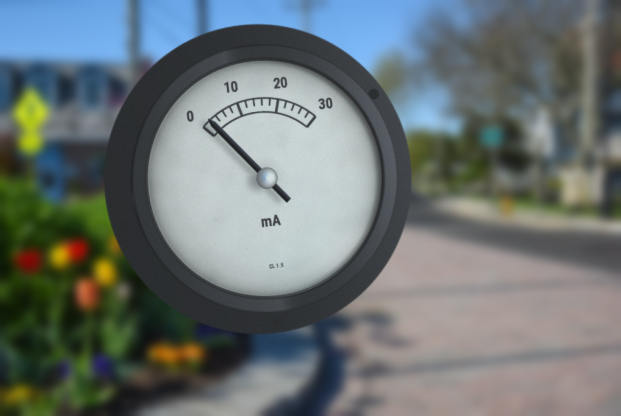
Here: 2mA
